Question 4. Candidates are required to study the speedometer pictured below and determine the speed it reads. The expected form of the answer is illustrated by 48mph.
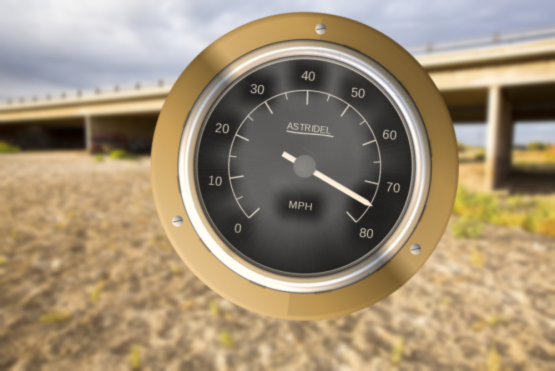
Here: 75mph
